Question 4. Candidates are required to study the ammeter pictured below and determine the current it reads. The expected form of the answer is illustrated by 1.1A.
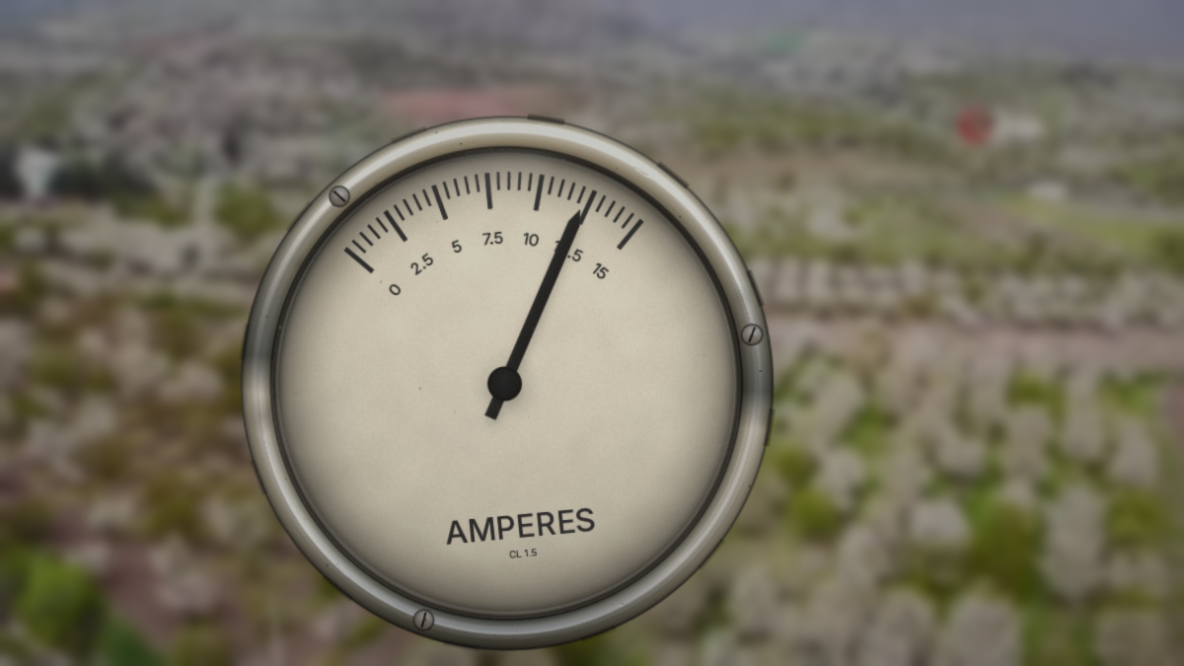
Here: 12.25A
